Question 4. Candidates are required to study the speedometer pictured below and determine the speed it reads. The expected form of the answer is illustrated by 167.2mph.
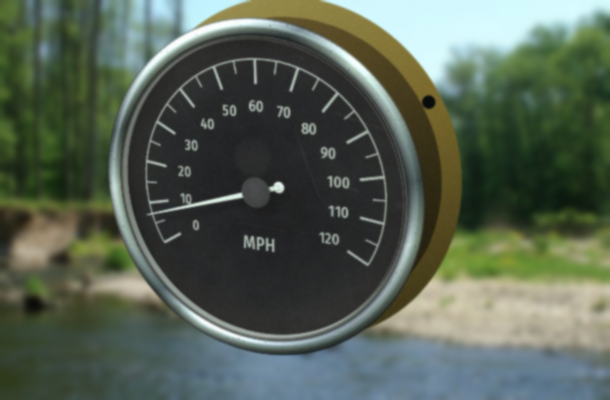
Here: 7.5mph
